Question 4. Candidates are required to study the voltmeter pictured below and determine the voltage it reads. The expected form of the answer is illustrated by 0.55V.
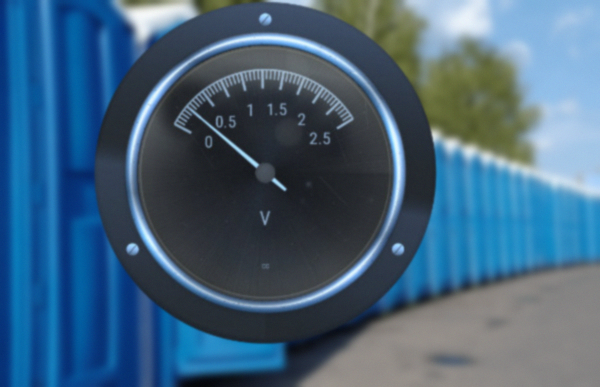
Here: 0.25V
